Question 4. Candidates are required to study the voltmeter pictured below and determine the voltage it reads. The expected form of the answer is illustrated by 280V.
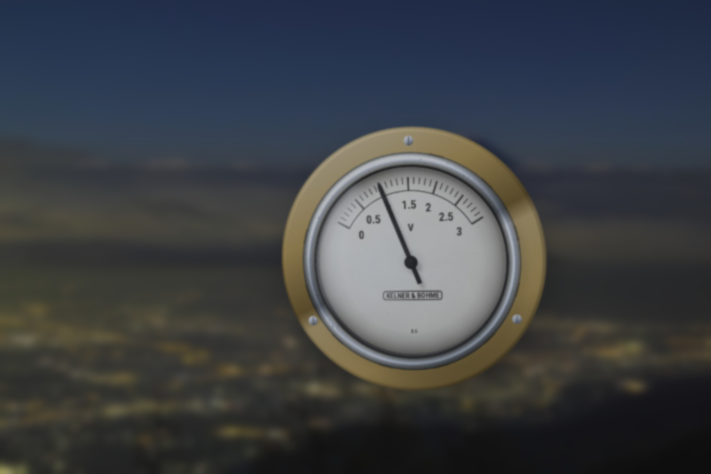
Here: 1V
